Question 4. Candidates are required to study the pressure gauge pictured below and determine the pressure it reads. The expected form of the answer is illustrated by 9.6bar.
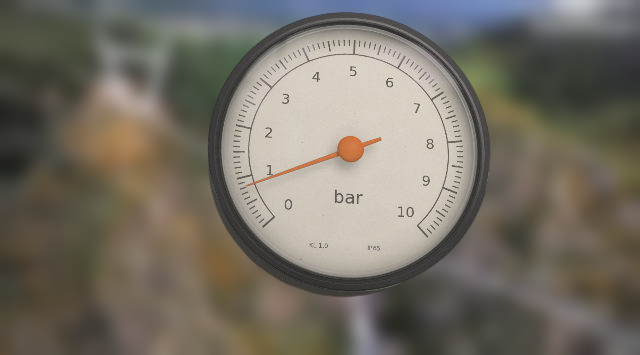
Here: 0.8bar
